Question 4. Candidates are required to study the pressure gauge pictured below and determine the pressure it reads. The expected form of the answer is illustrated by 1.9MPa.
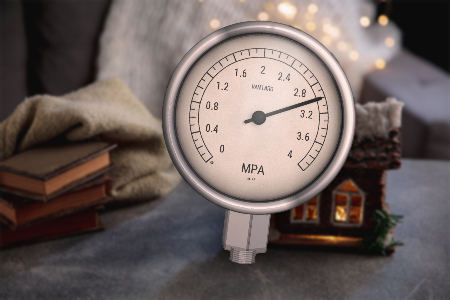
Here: 3MPa
